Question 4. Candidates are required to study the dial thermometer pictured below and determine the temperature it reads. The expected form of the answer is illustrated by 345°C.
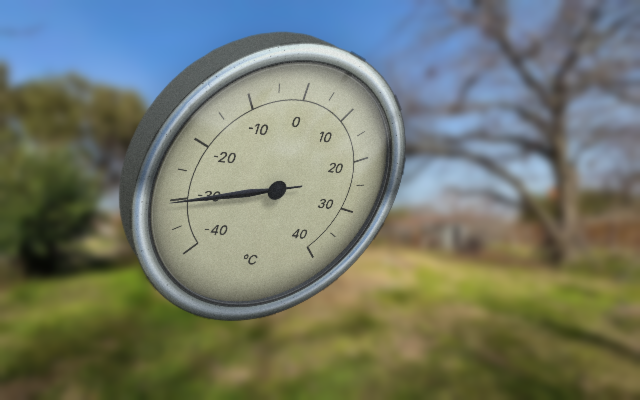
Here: -30°C
